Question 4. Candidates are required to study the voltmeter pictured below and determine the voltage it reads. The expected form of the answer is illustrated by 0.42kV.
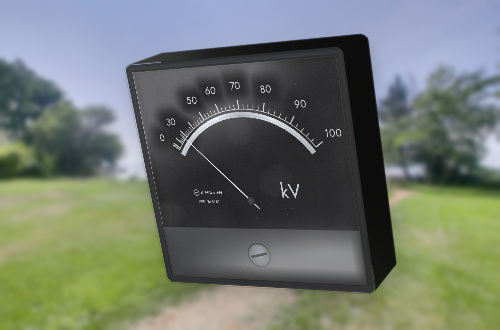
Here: 30kV
